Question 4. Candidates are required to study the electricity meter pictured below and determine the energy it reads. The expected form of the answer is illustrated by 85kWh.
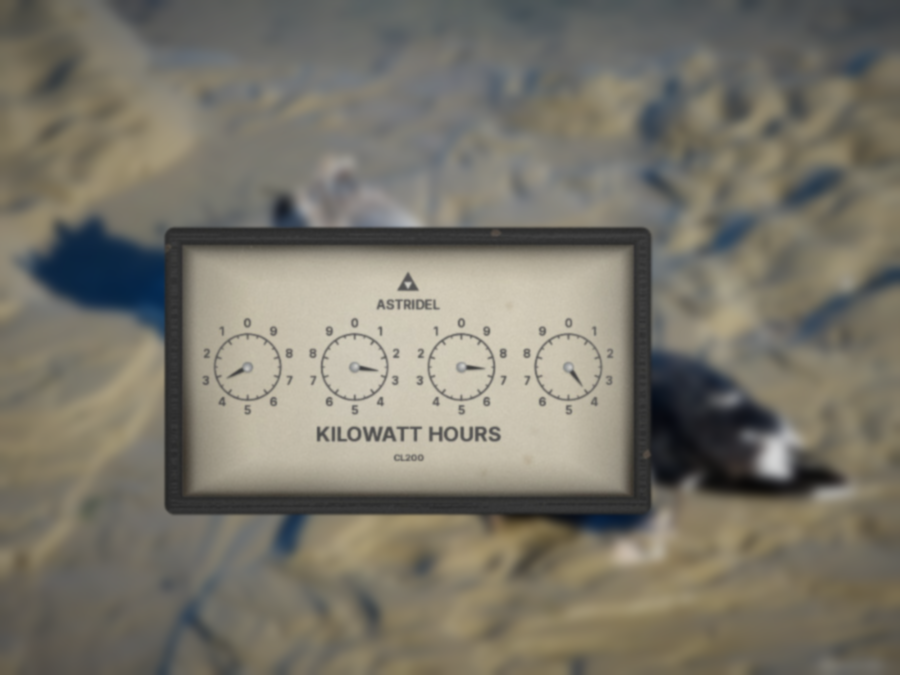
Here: 3274kWh
